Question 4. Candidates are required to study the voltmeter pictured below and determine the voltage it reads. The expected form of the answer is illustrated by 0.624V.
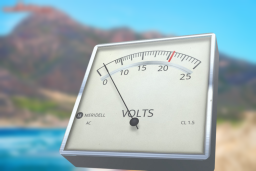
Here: 5V
